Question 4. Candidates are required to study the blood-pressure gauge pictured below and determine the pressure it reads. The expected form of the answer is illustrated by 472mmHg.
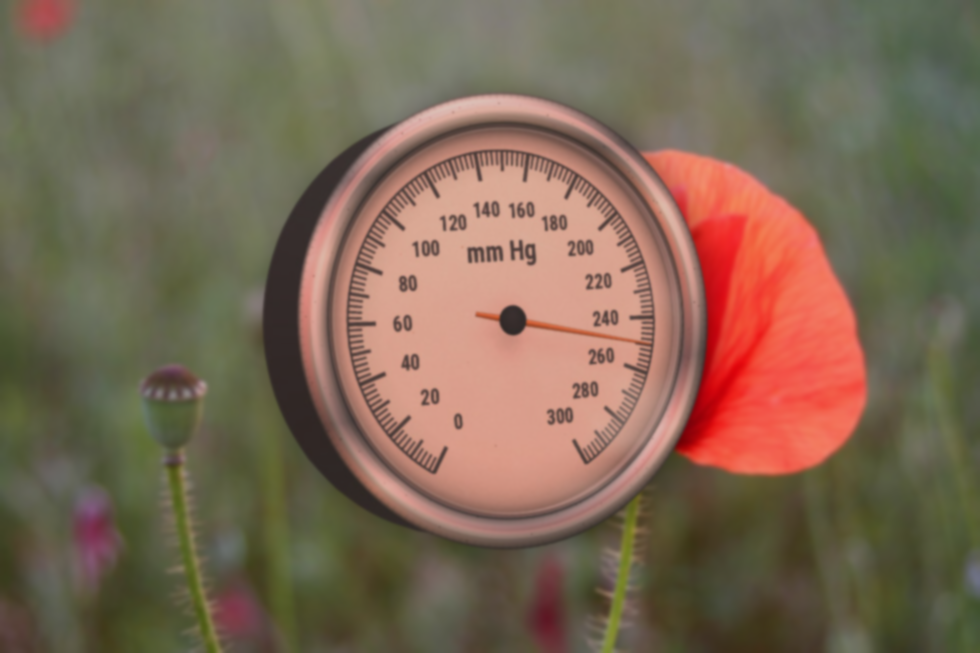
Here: 250mmHg
